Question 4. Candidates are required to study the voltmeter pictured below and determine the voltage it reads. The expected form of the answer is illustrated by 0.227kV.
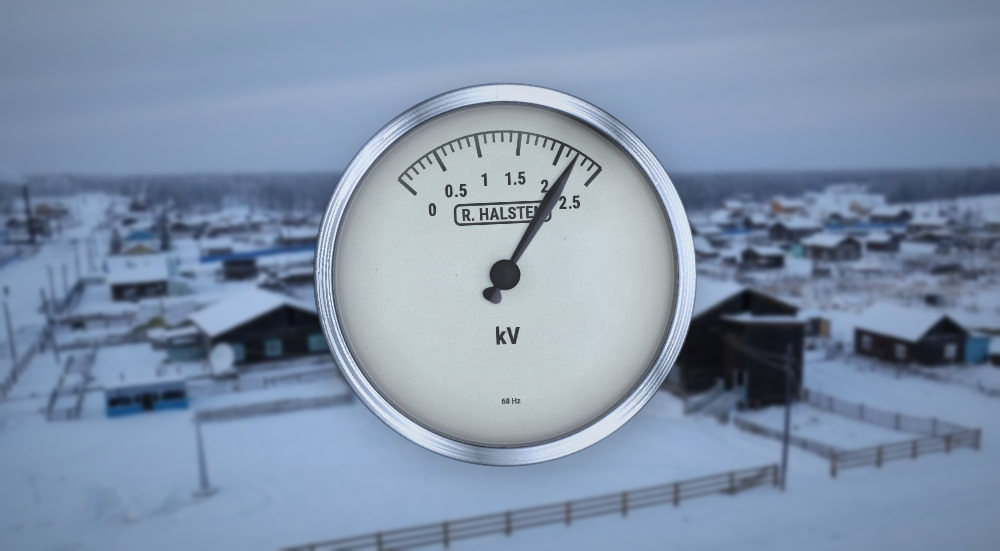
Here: 2.2kV
